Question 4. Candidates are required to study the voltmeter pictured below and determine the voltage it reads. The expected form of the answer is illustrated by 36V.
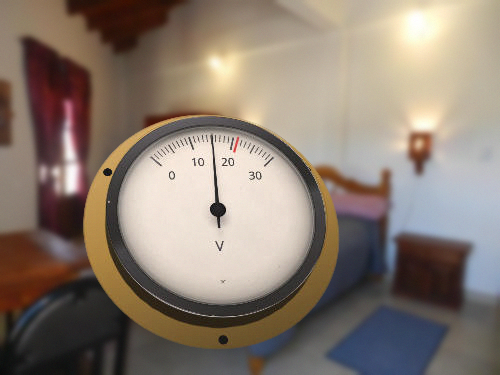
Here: 15V
